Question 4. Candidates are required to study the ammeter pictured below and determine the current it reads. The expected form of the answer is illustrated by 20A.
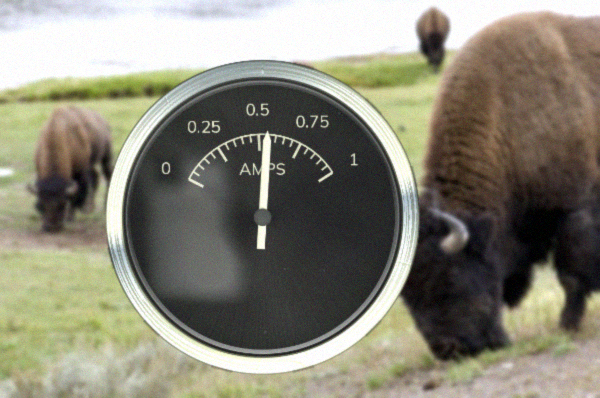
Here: 0.55A
